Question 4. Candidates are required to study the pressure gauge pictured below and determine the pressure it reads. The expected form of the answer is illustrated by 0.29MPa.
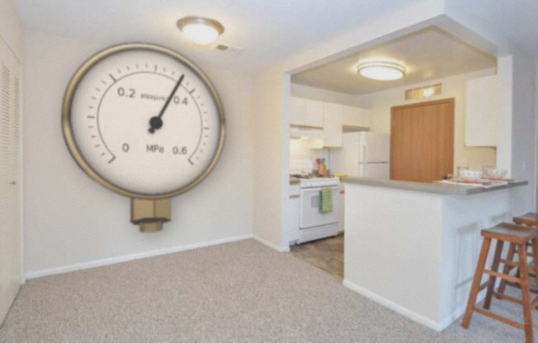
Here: 0.36MPa
